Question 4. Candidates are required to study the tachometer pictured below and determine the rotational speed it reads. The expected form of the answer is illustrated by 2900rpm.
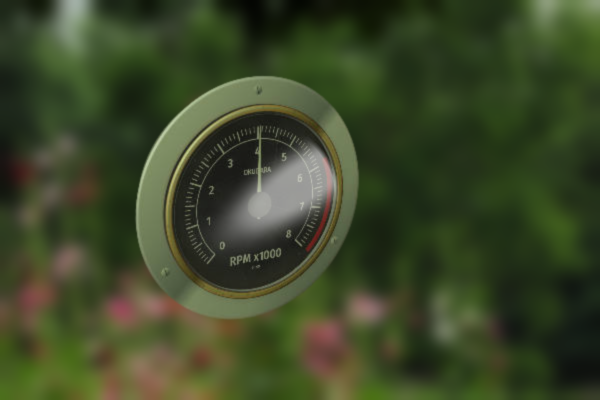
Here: 4000rpm
